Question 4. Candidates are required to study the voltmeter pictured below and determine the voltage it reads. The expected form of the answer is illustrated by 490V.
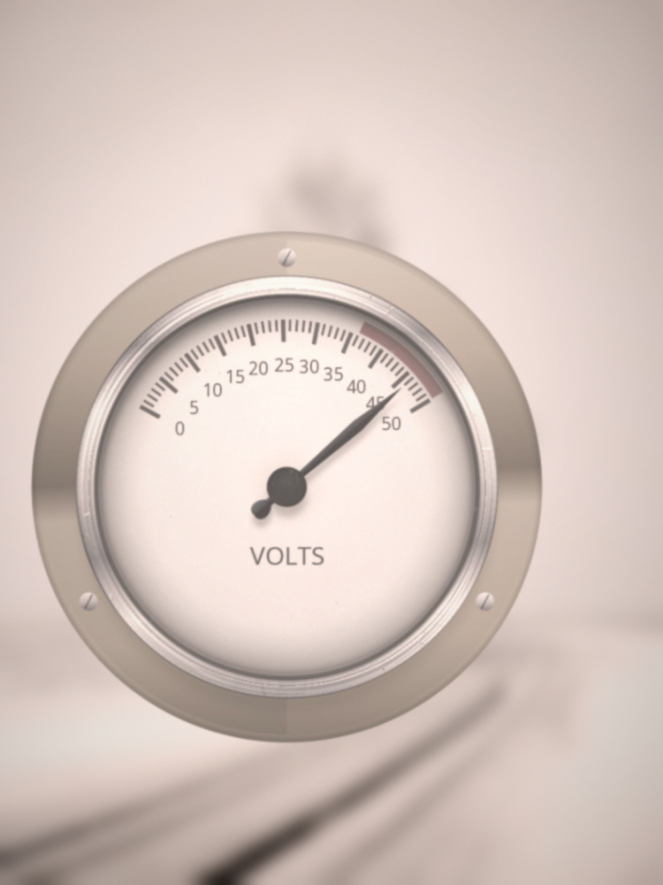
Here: 46V
